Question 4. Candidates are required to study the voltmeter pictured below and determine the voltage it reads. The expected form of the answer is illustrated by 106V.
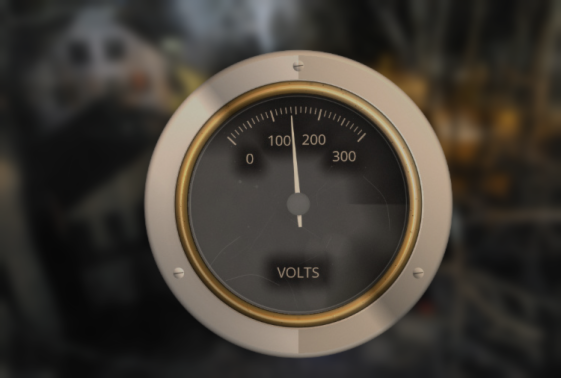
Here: 140V
